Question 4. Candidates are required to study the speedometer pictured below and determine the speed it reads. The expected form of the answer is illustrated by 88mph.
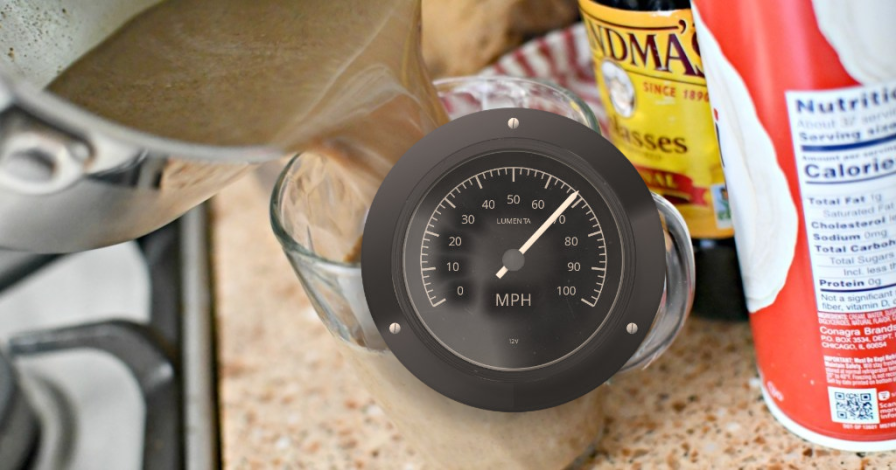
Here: 68mph
